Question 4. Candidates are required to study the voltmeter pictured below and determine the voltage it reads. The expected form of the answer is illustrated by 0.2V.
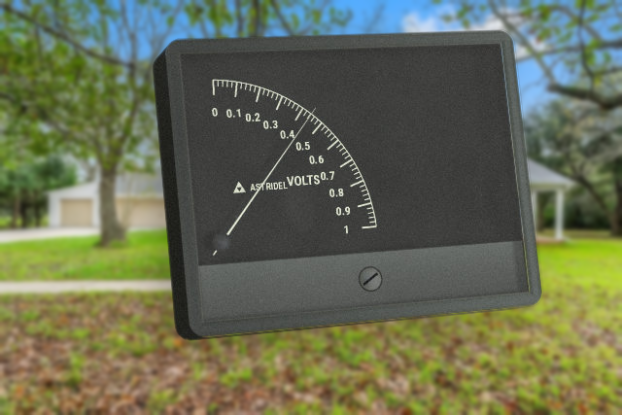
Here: 0.44V
